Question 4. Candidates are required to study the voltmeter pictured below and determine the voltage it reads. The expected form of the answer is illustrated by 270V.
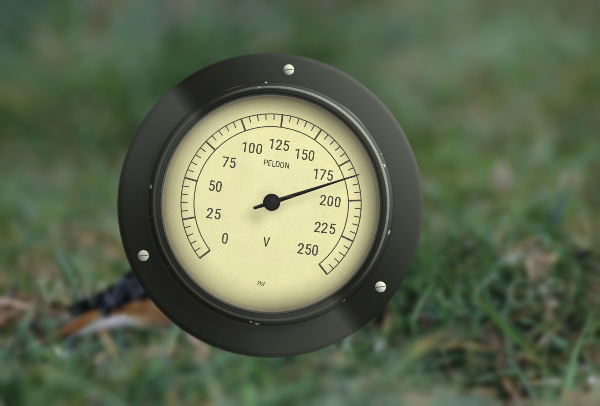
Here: 185V
